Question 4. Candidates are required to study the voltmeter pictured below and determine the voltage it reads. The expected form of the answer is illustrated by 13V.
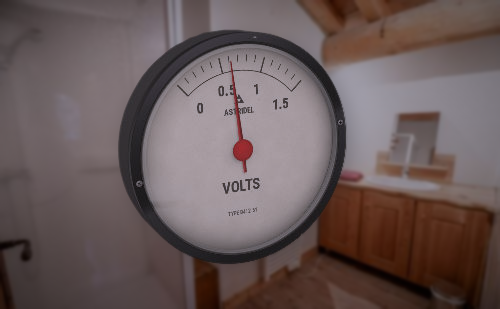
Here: 0.6V
